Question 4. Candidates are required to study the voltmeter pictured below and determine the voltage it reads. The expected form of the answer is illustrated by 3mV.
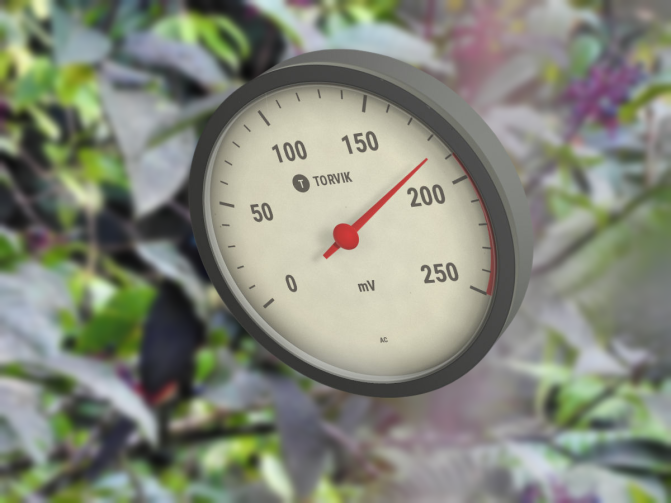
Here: 185mV
